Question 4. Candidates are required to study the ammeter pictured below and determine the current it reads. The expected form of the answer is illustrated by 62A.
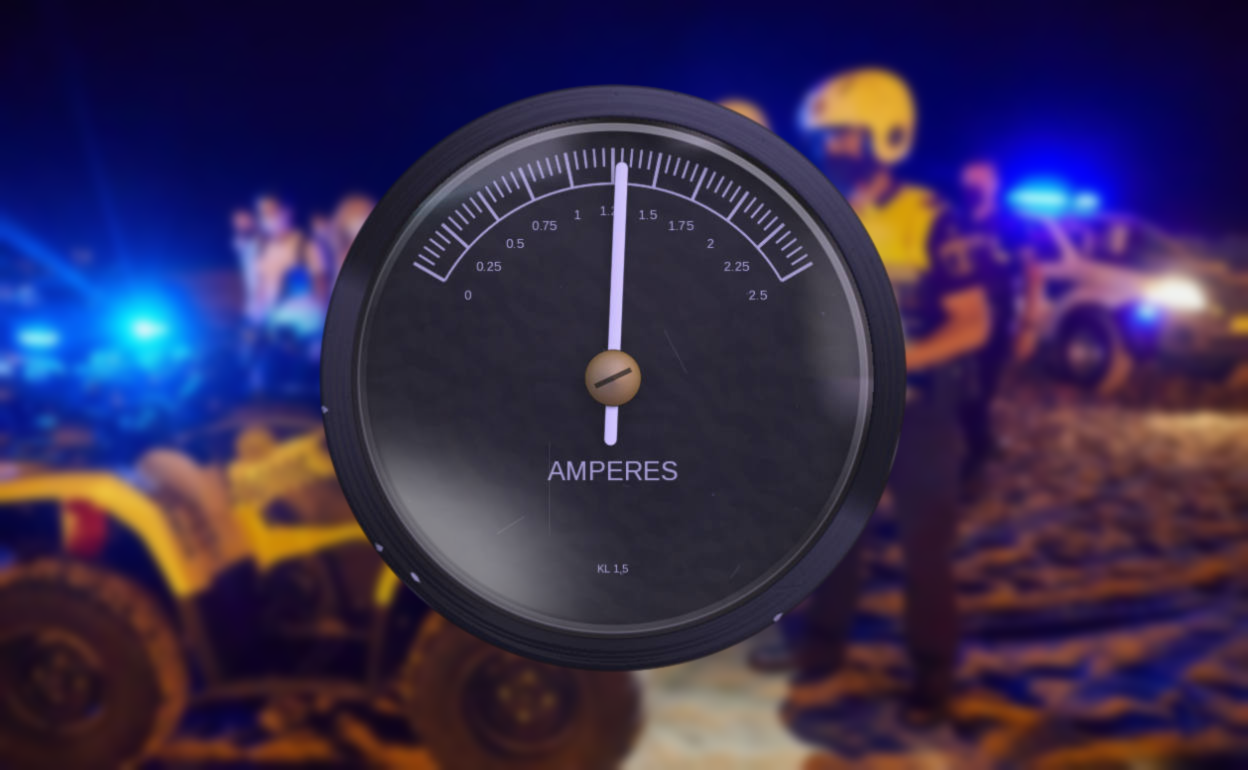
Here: 1.3A
